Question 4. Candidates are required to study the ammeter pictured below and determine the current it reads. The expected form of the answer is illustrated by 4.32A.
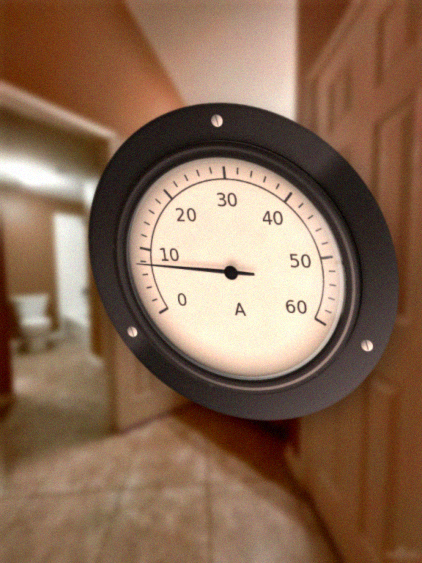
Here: 8A
